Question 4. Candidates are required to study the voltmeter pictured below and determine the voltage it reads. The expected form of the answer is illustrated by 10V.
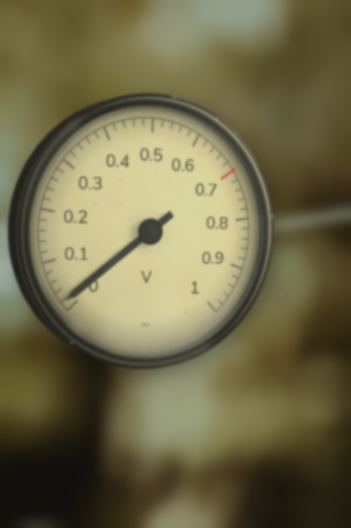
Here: 0.02V
